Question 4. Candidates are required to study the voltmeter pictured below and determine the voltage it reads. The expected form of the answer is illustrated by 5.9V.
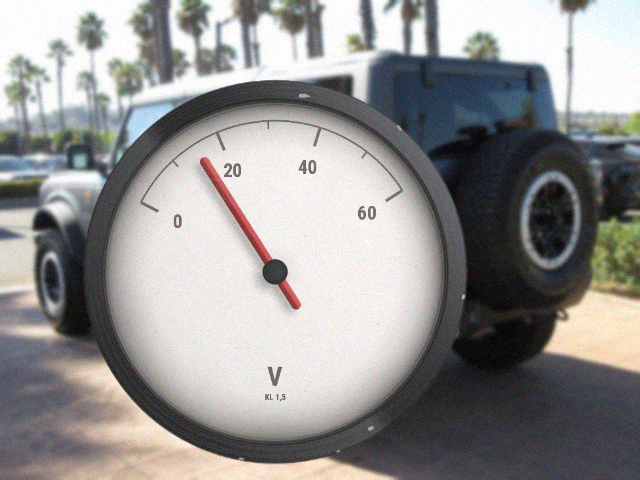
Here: 15V
